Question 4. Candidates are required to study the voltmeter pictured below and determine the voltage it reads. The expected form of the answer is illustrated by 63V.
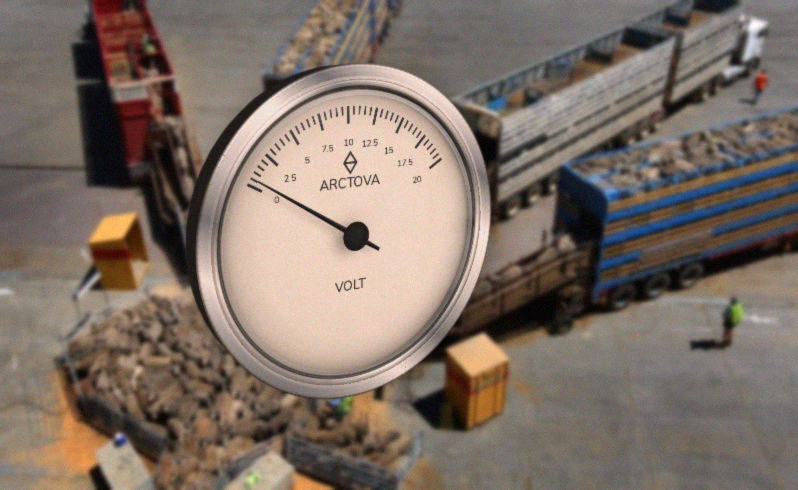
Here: 0.5V
